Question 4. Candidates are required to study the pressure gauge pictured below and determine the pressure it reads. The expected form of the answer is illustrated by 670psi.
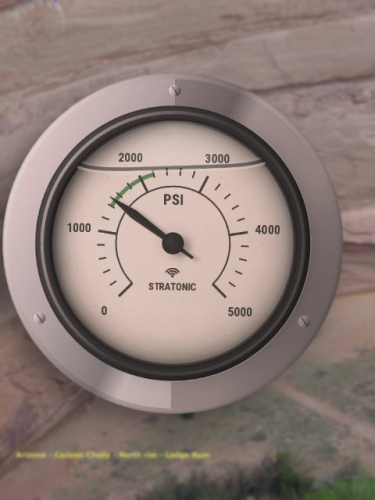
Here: 1500psi
